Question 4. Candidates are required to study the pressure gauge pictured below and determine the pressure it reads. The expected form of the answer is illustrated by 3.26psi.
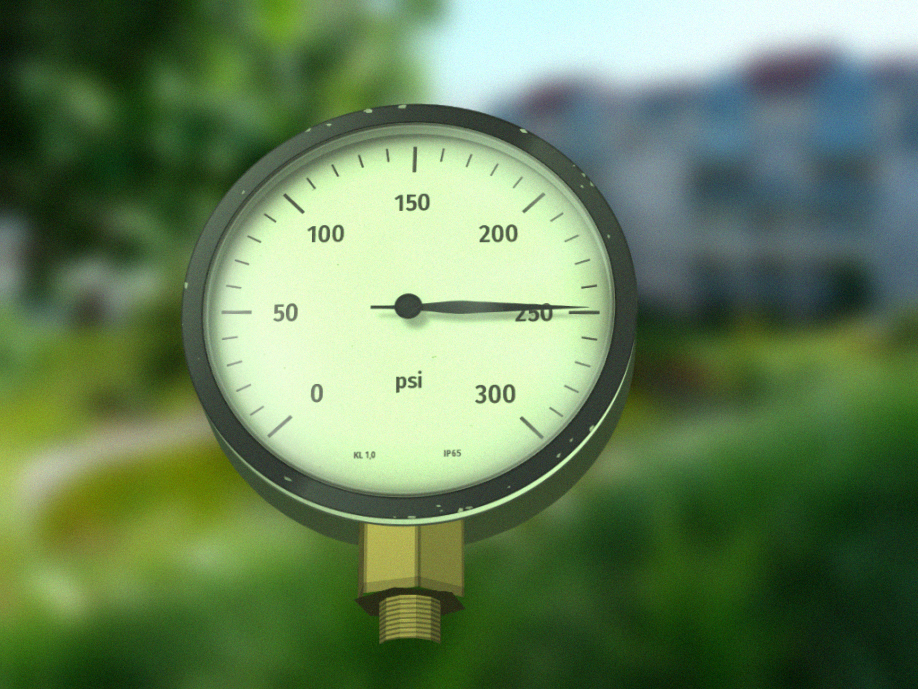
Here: 250psi
